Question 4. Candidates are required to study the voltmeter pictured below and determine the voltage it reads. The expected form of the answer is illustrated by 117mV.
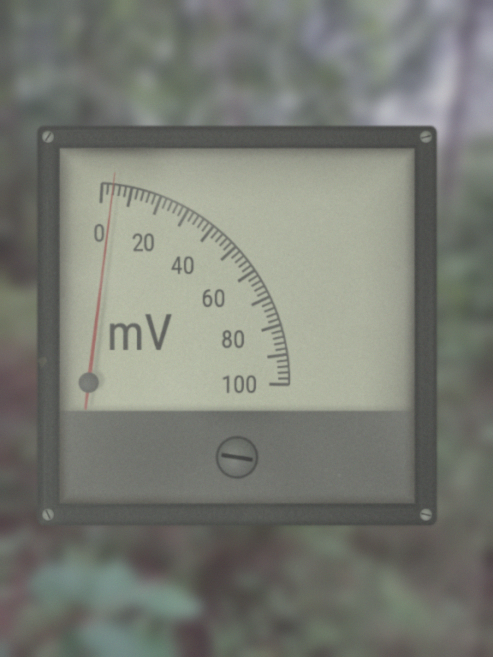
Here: 4mV
